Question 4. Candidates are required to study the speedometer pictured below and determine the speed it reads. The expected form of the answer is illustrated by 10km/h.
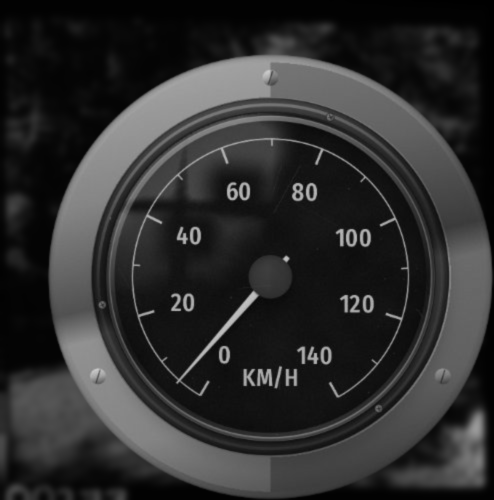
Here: 5km/h
